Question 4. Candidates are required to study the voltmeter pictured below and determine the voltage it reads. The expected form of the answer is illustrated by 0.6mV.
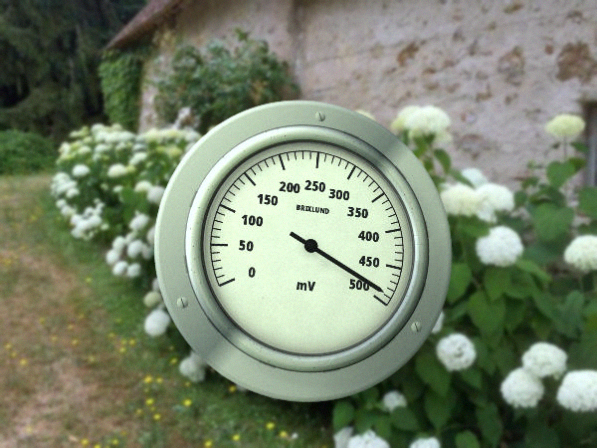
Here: 490mV
